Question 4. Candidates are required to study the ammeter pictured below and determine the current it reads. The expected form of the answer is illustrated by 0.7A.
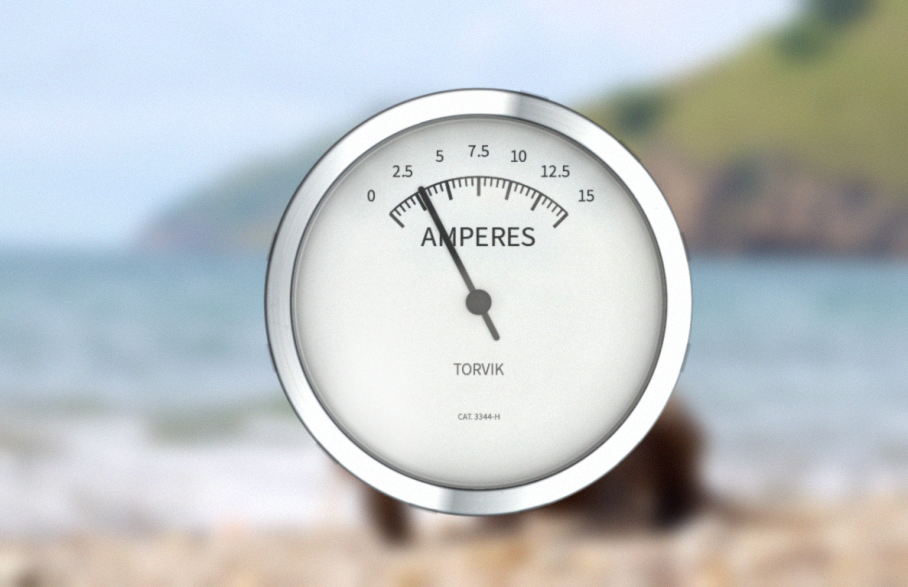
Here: 3A
